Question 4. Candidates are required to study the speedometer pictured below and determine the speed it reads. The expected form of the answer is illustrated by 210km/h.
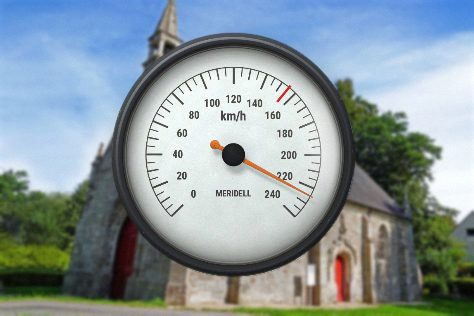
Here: 225km/h
